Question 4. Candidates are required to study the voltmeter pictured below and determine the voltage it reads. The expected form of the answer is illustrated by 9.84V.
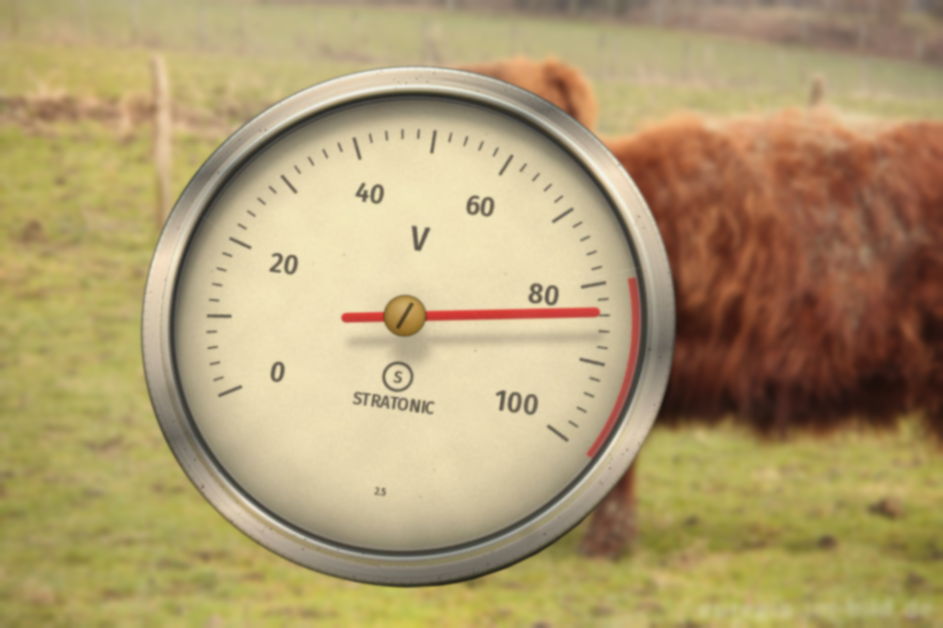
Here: 84V
